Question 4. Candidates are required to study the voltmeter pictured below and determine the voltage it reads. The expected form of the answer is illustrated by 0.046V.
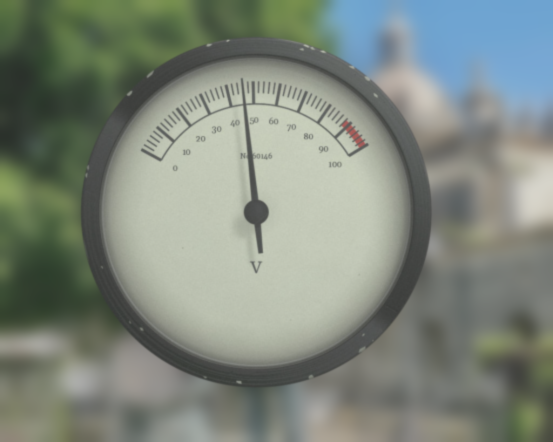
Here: 46V
